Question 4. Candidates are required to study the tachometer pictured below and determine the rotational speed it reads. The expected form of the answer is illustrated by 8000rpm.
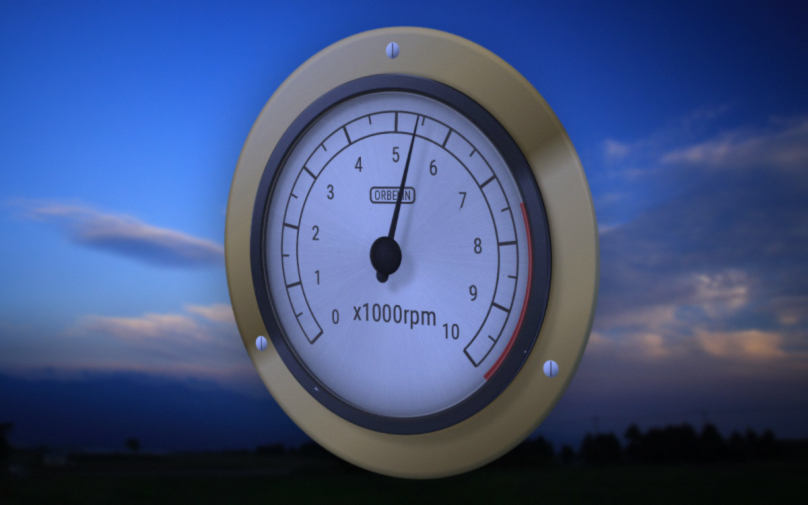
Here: 5500rpm
